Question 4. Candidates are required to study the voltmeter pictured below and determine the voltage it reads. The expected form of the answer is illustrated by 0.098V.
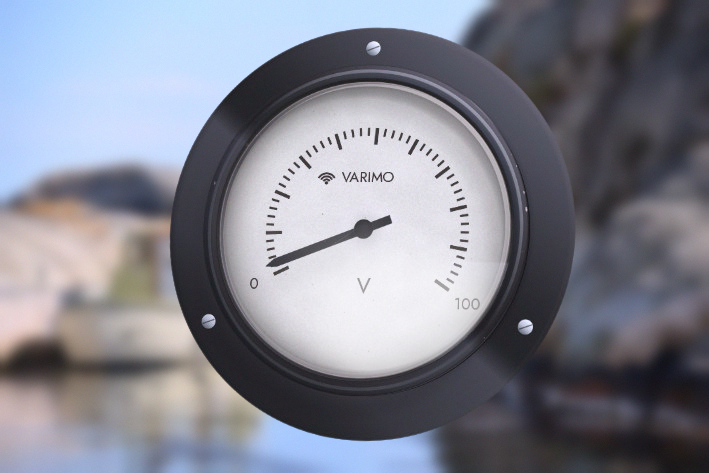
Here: 2V
